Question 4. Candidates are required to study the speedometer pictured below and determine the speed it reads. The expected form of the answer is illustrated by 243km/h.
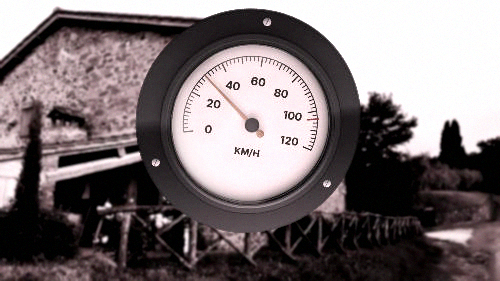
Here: 30km/h
